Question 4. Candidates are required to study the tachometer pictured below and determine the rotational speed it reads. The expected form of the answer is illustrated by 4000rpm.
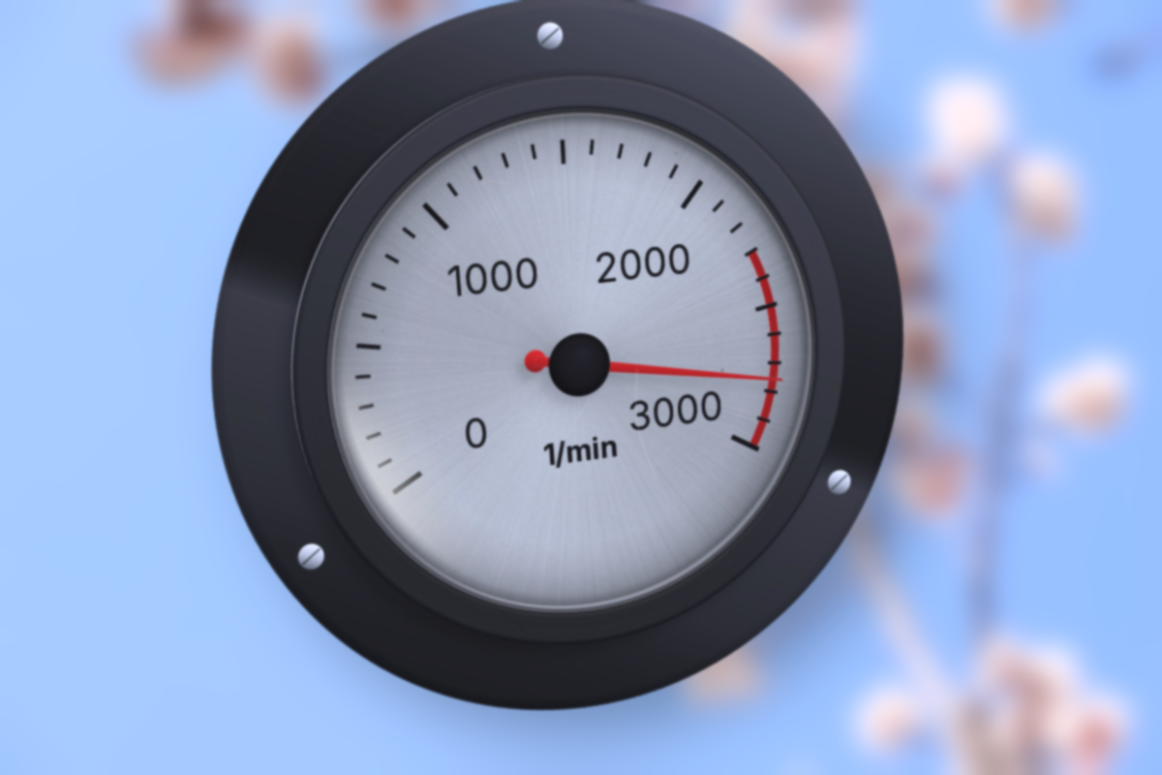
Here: 2750rpm
